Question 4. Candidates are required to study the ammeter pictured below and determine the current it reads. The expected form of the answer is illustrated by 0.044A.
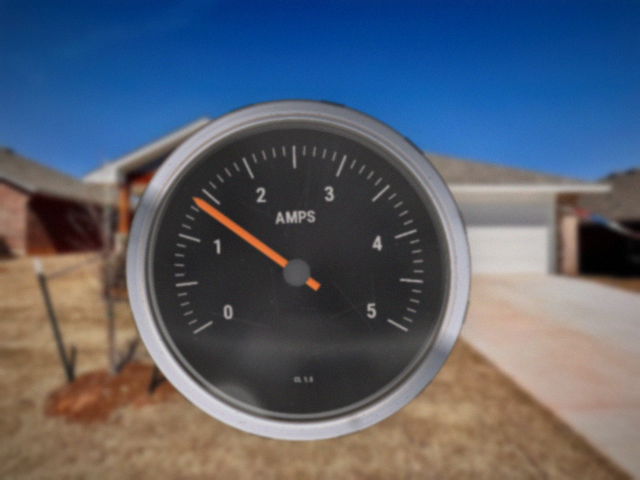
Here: 1.4A
